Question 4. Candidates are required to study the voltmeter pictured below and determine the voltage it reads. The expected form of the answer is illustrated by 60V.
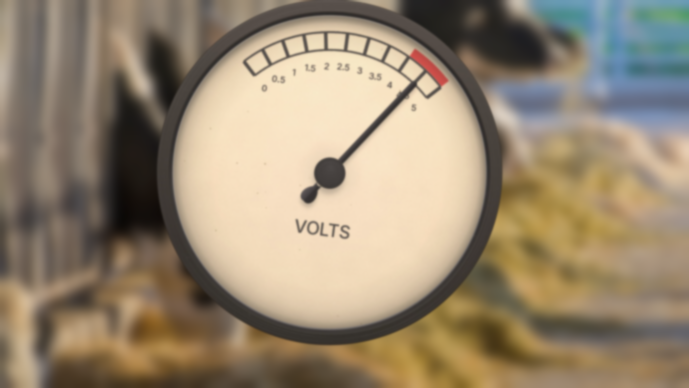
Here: 4.5V
